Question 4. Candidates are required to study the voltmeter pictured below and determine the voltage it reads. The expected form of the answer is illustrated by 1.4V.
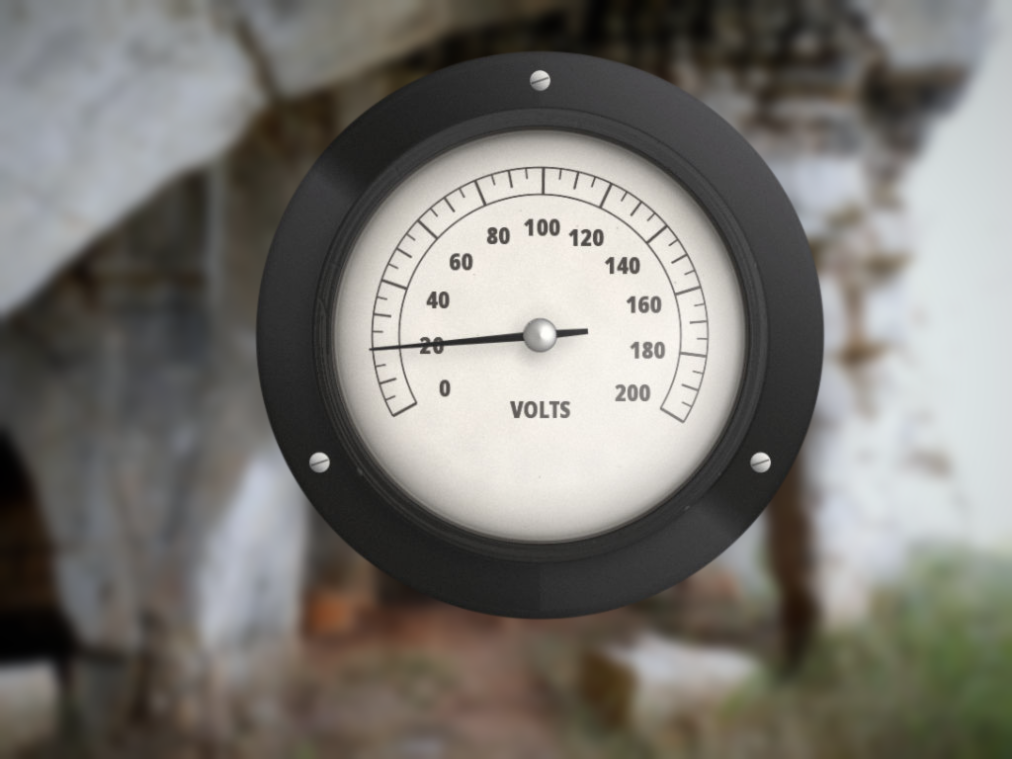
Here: 20V
